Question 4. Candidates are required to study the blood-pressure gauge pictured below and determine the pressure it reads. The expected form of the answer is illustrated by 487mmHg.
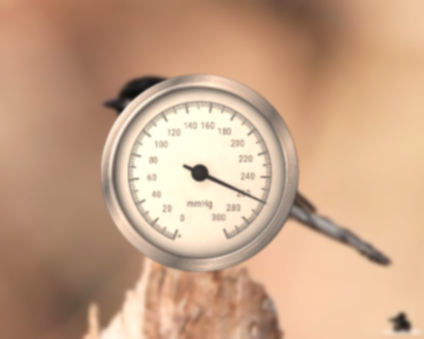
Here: 260mmHg
